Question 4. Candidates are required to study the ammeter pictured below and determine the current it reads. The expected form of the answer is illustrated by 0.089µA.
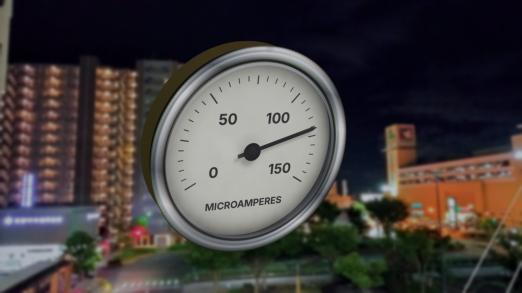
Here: 120µA
